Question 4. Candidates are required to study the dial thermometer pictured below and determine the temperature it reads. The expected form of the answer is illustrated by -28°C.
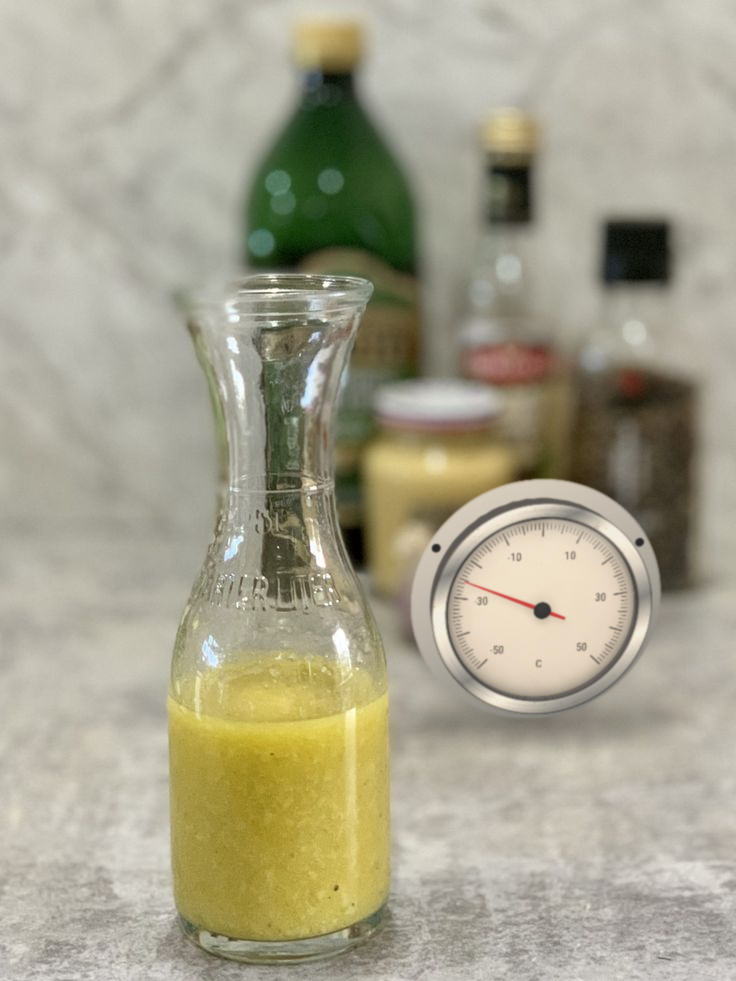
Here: -25°C
